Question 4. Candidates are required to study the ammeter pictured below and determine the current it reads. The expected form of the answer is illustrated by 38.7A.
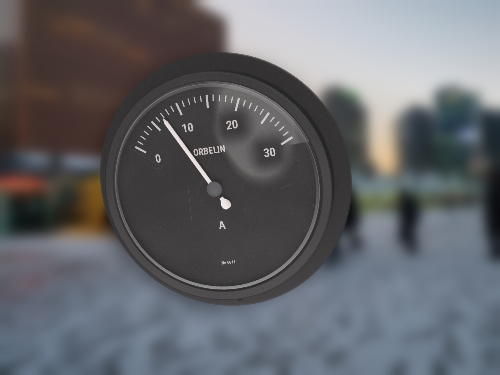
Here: 7A
